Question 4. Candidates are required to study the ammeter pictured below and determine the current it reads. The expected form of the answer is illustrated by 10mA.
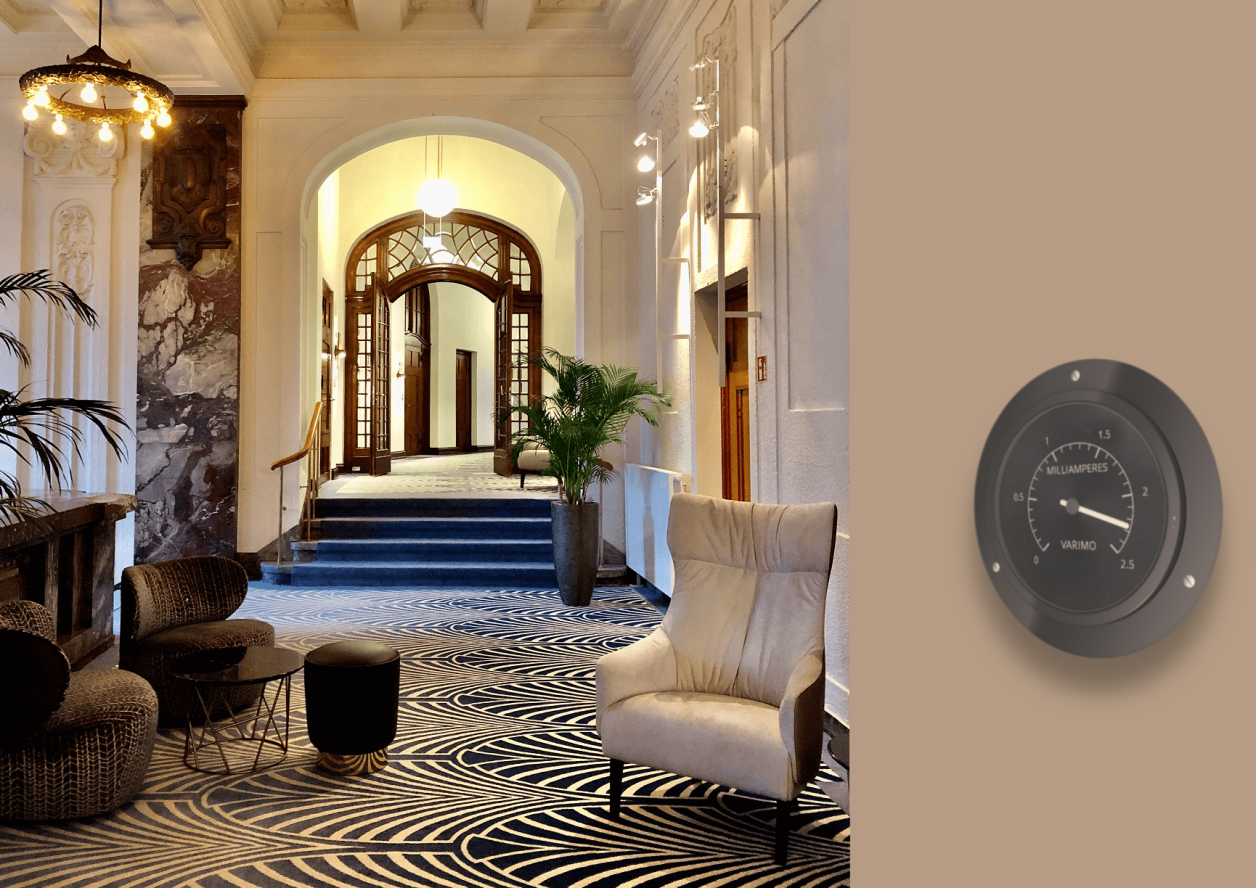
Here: 2.25mA
